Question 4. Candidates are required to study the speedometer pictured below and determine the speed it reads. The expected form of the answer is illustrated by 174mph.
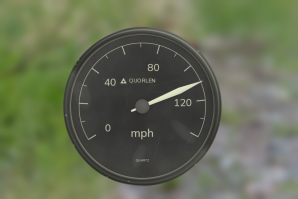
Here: 110mph
